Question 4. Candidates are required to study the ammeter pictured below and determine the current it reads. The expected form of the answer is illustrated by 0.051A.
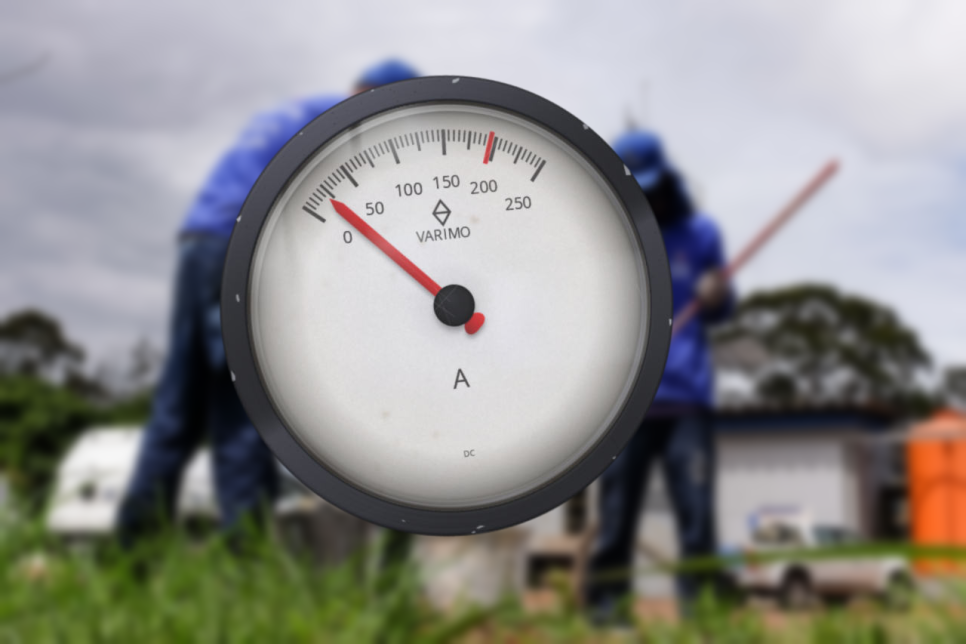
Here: 20A
